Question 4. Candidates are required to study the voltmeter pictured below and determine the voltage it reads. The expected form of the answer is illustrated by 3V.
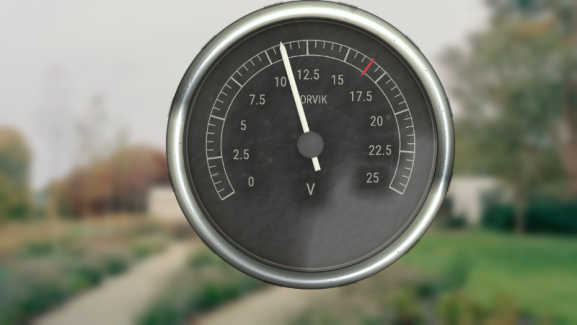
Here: 11V
